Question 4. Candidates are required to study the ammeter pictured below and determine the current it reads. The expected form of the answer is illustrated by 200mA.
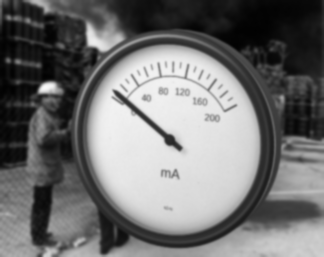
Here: 10mA
